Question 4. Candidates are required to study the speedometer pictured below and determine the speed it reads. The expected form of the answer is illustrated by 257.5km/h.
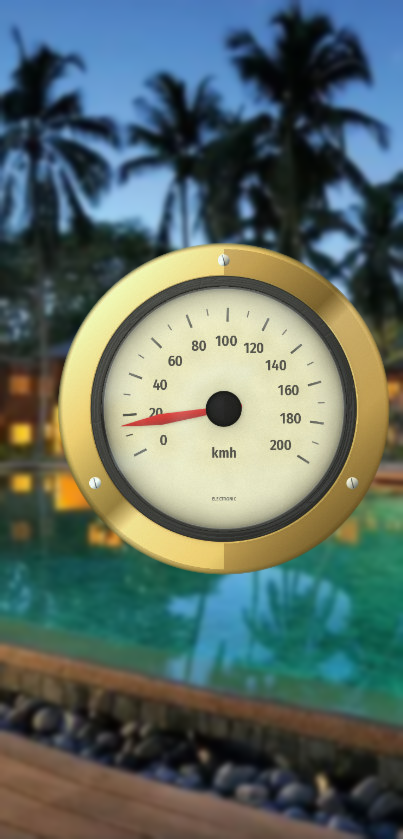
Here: 15km/h
